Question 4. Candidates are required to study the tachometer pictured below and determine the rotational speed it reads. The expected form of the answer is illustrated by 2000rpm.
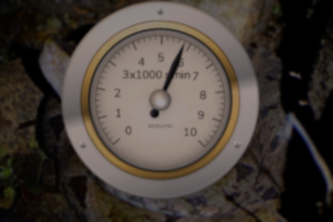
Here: 5800rpm
